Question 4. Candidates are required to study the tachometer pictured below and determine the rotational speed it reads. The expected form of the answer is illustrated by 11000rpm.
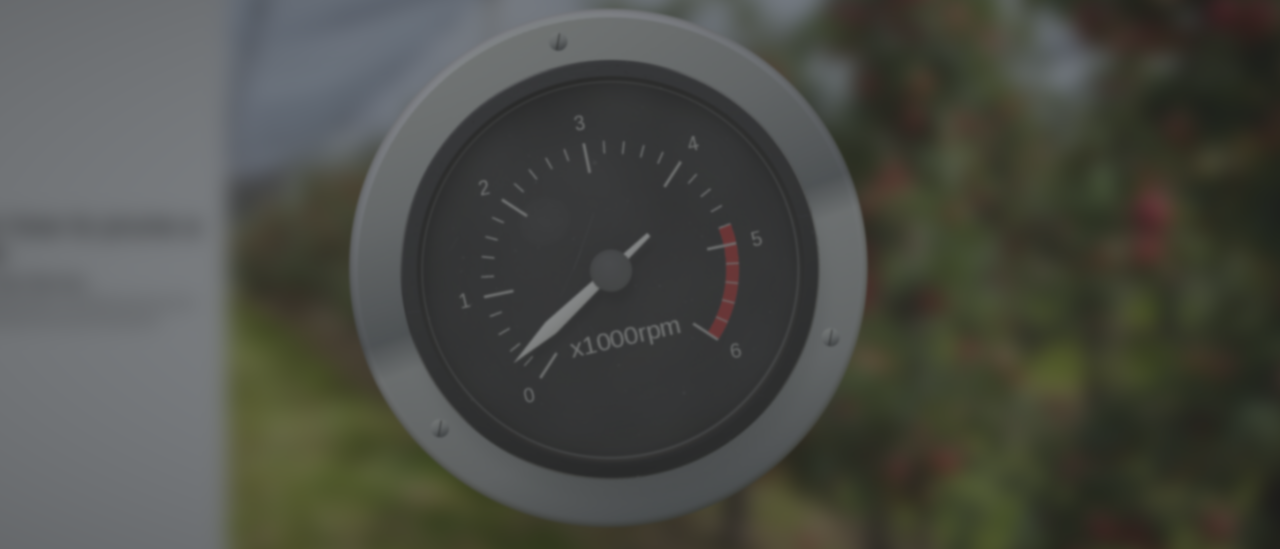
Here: 300rpm
